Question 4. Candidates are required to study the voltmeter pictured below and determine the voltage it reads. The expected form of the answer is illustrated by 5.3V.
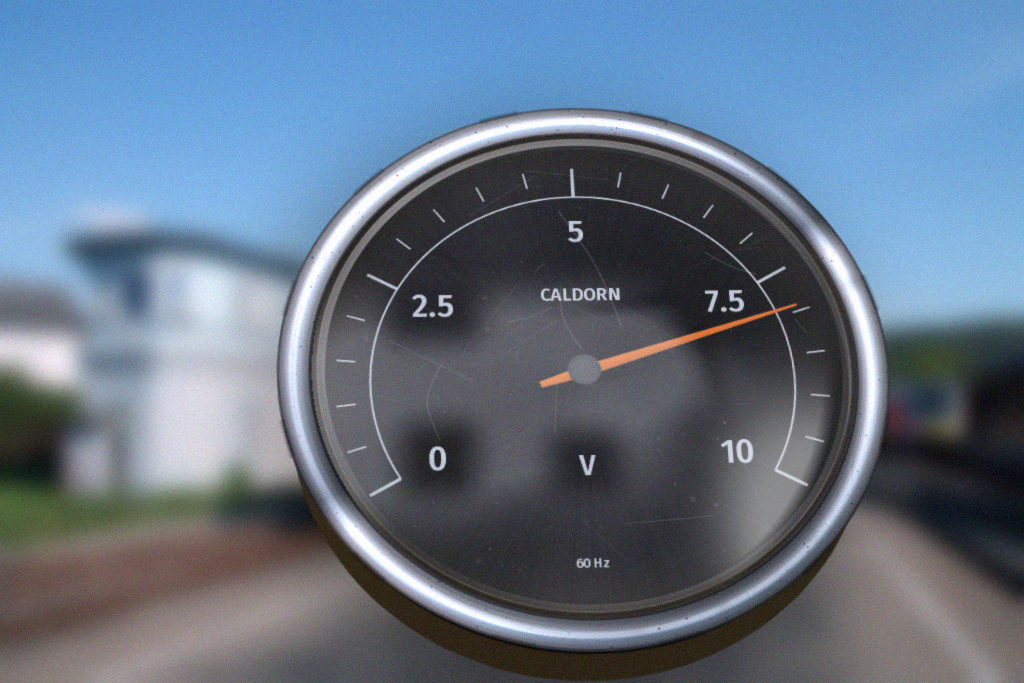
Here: 8V
